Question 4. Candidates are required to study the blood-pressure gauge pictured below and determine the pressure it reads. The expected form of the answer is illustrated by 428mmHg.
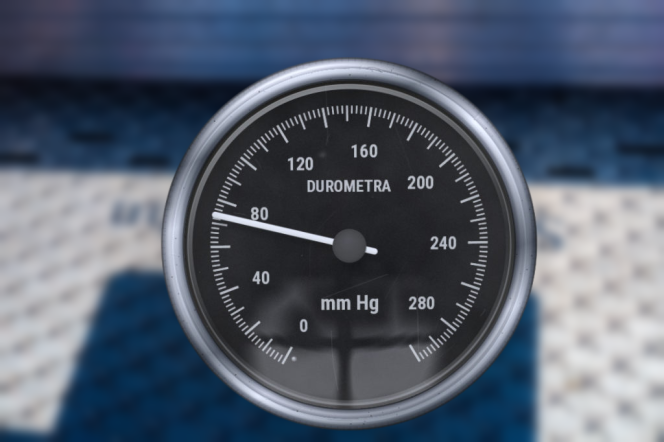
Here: 74mmHg
